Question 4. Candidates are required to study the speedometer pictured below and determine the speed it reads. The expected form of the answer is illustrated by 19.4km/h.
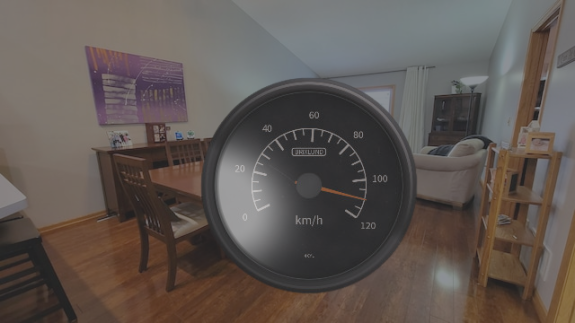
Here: 110km/h
